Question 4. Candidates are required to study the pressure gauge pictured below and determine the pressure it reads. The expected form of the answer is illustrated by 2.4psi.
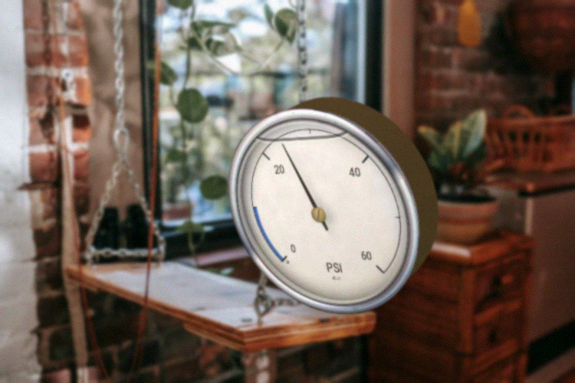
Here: 25psi
